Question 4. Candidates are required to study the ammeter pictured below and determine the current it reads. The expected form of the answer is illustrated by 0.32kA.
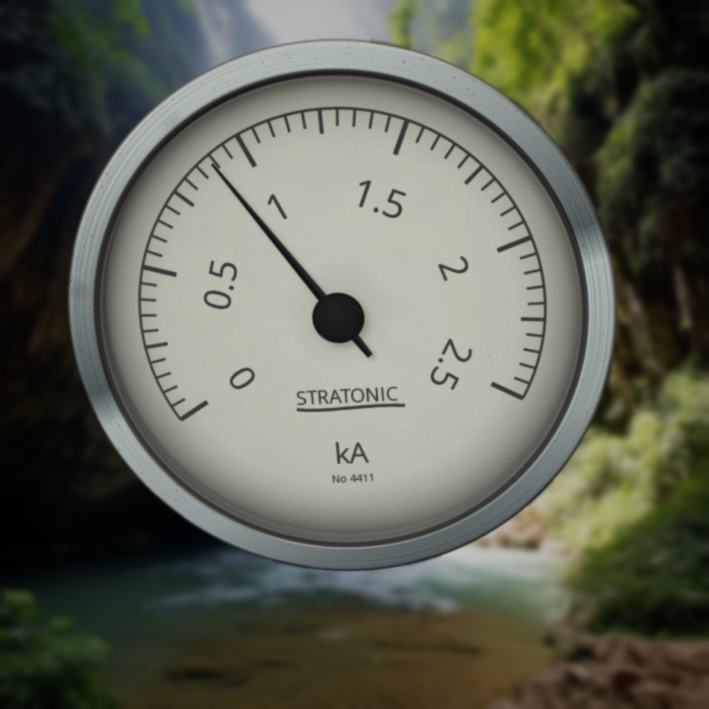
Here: 0.9kA
